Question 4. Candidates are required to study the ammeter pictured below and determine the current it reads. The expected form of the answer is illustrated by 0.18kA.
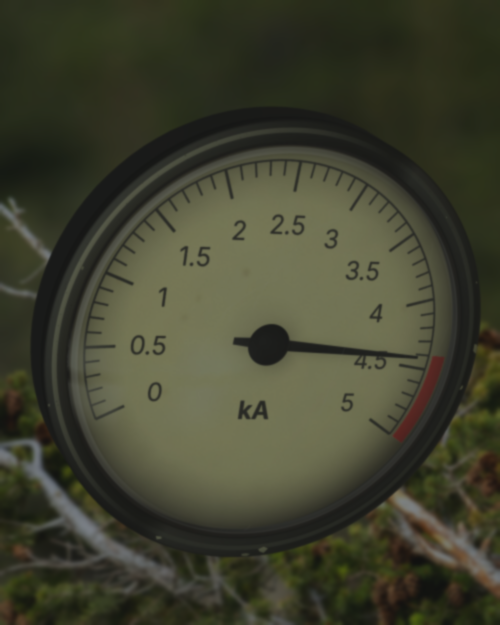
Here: 4.4kA
